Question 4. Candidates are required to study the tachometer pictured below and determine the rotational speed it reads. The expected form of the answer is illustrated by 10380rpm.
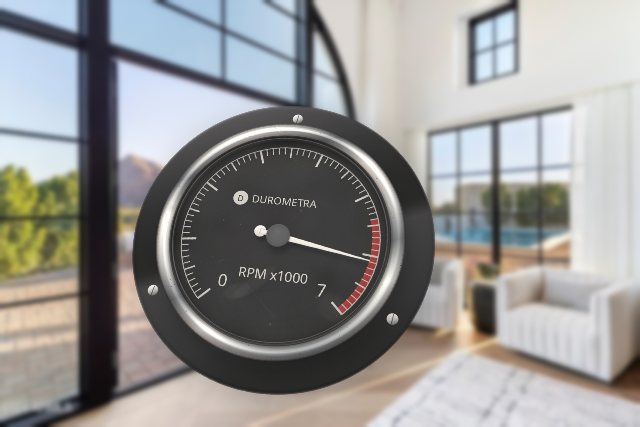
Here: 6100rpm
